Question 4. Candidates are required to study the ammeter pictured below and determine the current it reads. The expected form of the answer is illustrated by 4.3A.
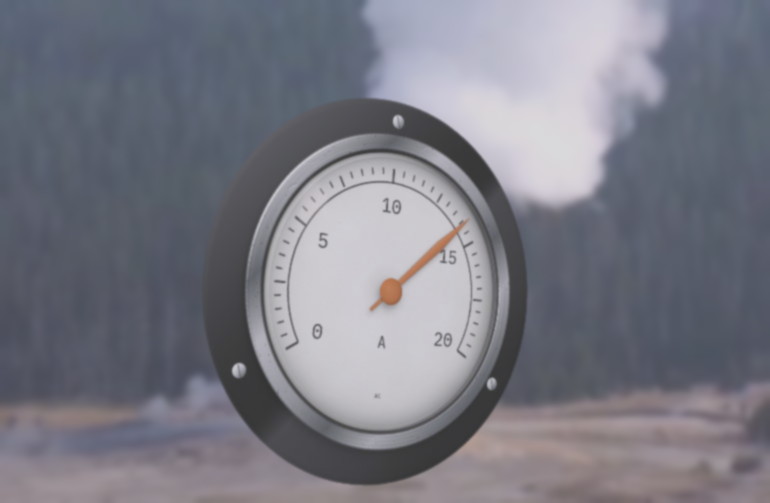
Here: 14A
